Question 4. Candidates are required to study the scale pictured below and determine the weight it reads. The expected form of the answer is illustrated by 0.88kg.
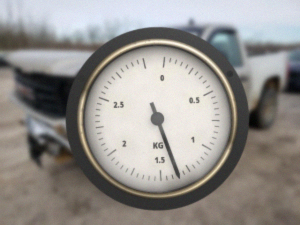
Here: 1.35kg
